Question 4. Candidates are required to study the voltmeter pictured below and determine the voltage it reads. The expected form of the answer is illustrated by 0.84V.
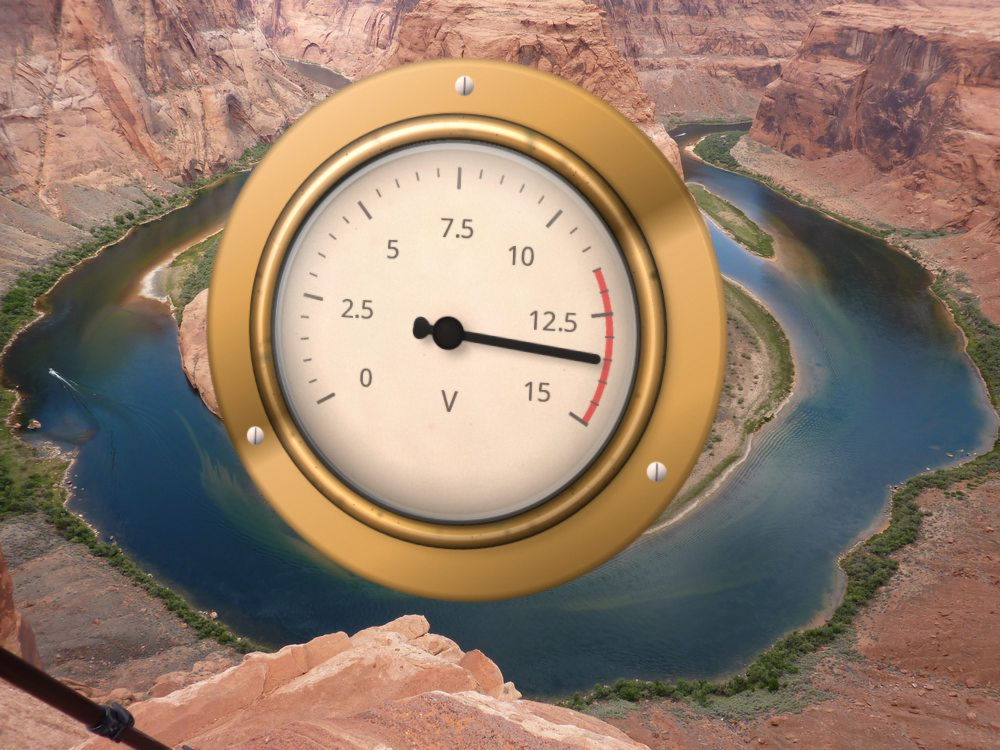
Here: 13.5V
